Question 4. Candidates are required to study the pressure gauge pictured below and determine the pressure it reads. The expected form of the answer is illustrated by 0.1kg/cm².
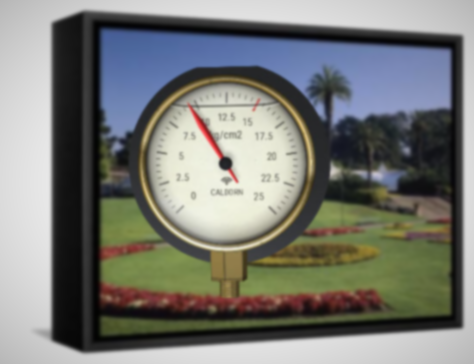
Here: 9.5kg/cm²
